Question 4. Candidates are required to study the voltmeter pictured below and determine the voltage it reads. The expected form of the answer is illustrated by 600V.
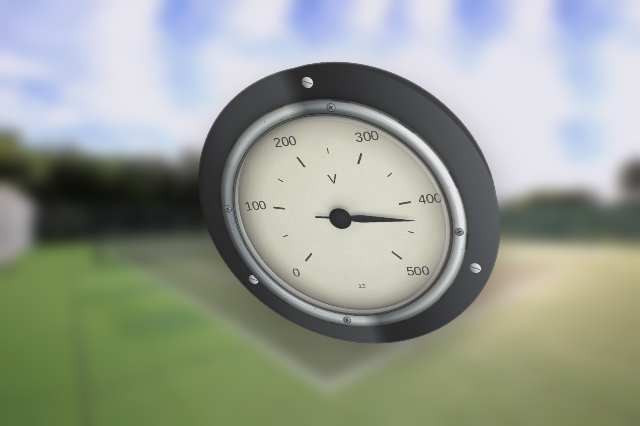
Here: 425V
